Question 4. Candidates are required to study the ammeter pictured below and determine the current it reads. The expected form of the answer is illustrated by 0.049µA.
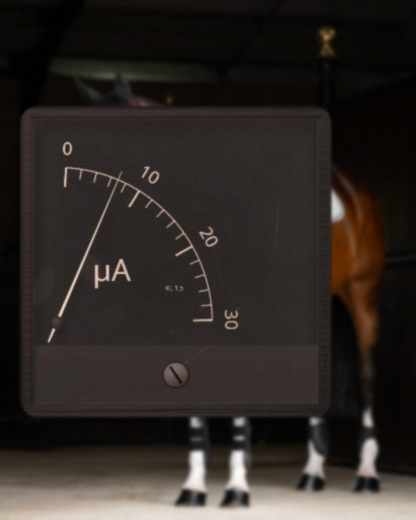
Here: 7µA
